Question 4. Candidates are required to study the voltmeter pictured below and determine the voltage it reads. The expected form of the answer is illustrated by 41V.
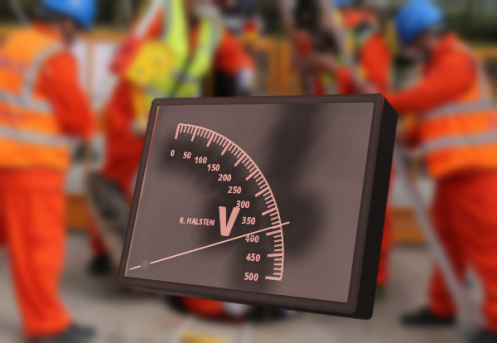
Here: 390V
